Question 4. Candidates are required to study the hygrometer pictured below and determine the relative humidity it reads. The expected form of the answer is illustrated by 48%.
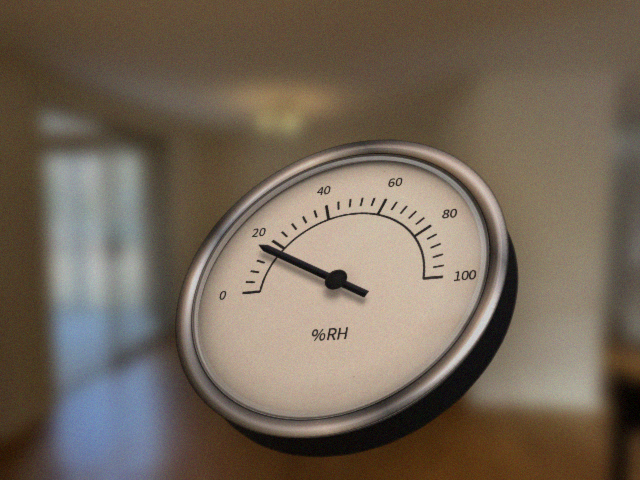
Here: 16%
